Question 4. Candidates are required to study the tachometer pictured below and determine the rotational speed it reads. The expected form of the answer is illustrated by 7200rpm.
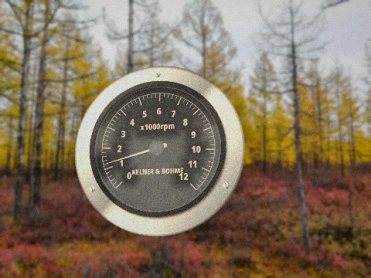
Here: 1200rpm
